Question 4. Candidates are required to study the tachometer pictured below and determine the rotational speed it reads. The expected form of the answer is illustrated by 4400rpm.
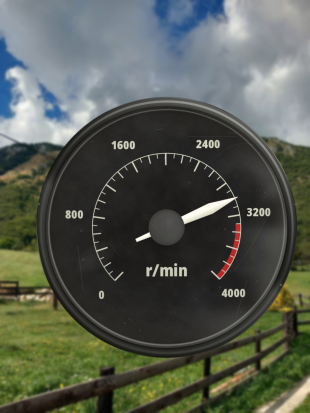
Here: 3000rpm
